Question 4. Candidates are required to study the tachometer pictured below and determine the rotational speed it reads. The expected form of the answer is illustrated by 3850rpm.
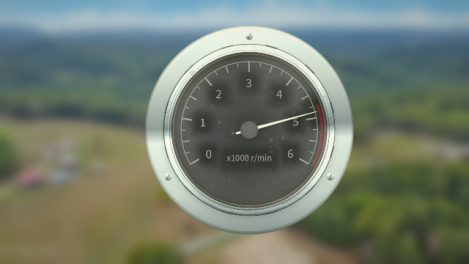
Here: 4875rpm
